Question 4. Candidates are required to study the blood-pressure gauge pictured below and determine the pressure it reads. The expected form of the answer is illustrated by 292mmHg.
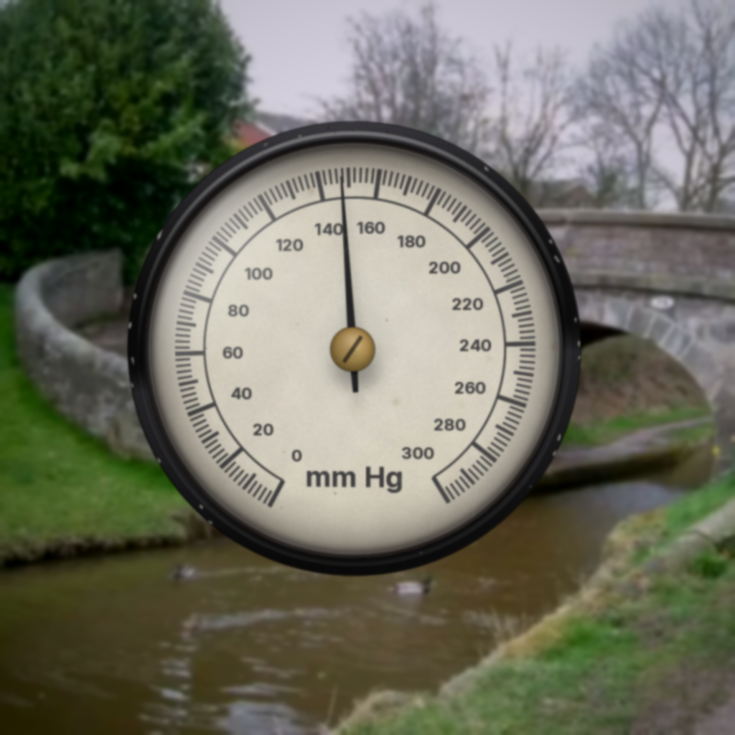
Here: 148mmHg
